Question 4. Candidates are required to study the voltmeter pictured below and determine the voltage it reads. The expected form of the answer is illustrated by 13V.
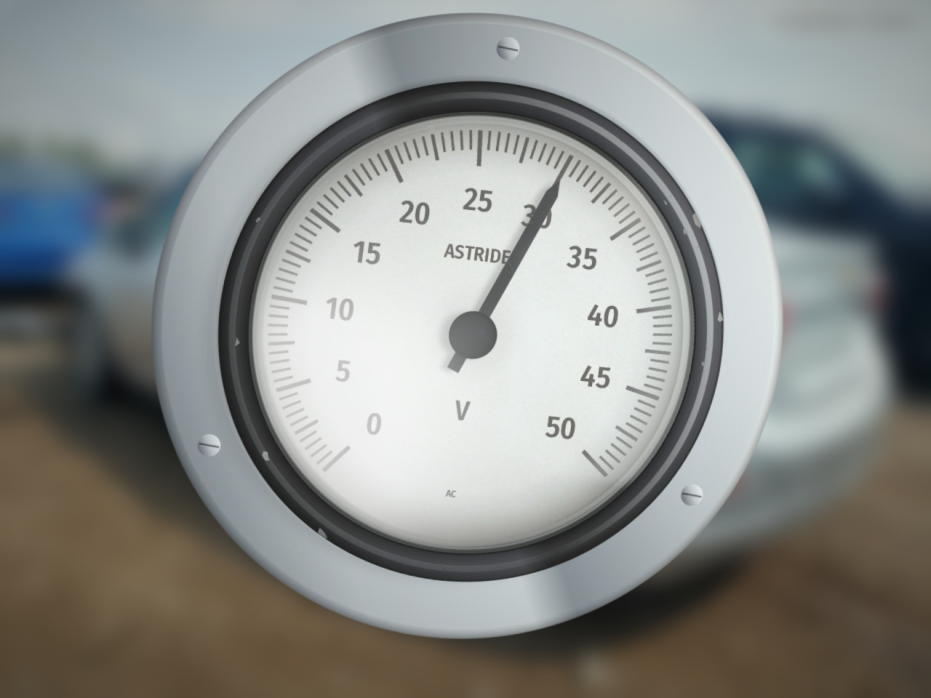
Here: 30V
